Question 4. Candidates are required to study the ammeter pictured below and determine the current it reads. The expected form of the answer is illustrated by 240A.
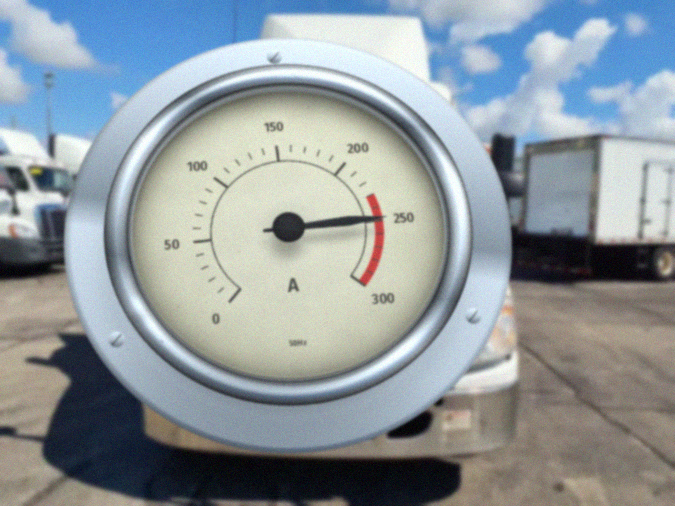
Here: 250A
